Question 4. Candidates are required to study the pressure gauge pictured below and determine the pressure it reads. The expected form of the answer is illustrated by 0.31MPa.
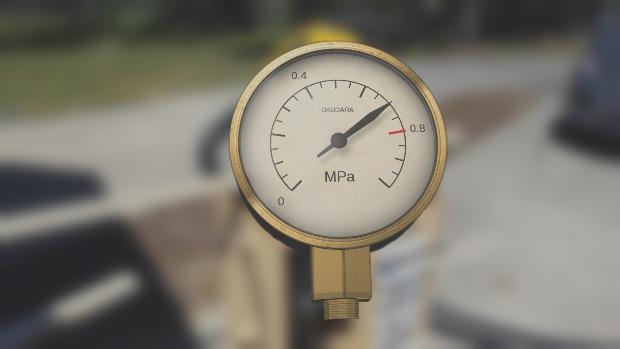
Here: 0.7MPa
